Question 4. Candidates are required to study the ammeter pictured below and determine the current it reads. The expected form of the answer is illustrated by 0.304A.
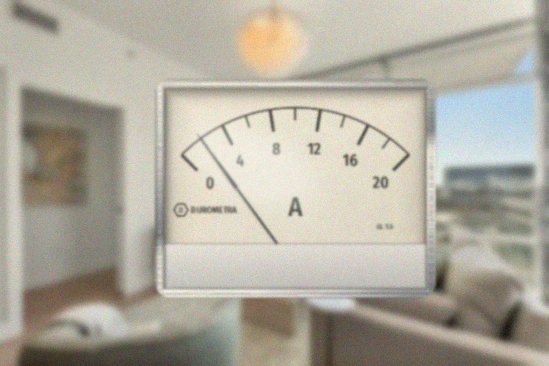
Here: 2A
